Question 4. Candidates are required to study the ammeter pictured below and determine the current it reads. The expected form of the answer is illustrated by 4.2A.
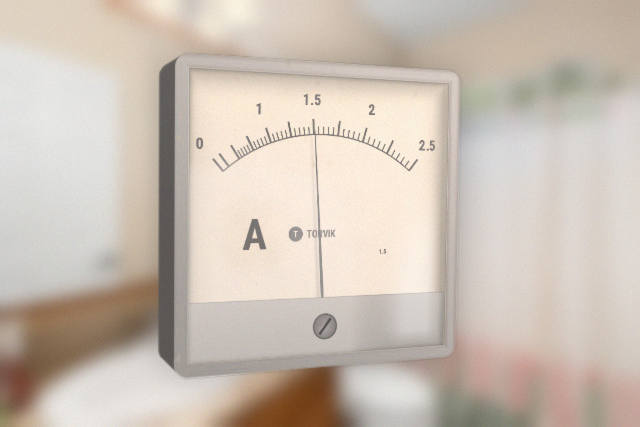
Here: 1.5A
